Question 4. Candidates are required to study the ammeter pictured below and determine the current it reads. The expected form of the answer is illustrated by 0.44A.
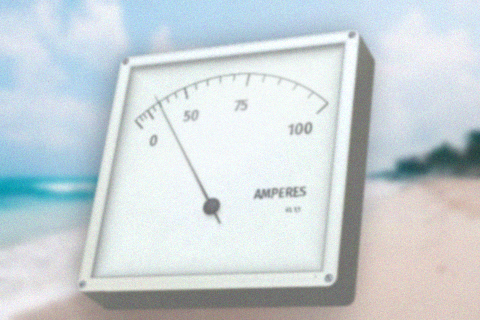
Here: 35A
